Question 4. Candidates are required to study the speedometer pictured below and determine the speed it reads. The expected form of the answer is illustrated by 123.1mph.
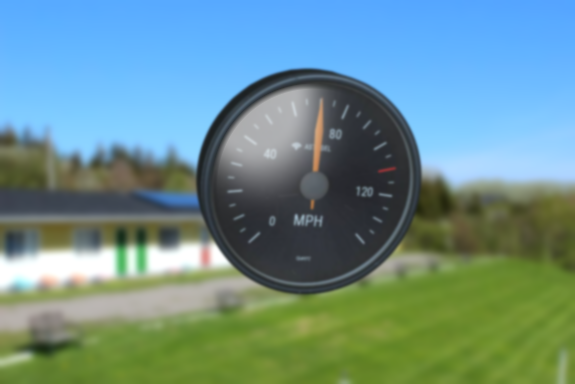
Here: 70mph
